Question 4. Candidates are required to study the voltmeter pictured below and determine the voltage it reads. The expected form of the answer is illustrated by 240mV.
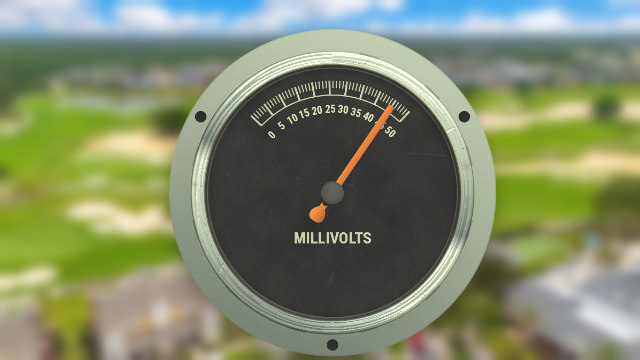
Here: 45mV
